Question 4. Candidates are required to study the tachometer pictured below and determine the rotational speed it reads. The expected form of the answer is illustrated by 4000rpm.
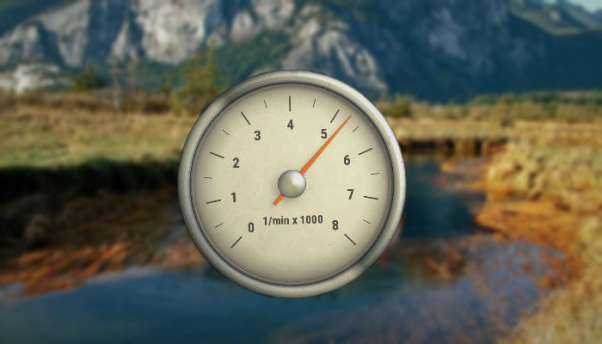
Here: 5250rpm
